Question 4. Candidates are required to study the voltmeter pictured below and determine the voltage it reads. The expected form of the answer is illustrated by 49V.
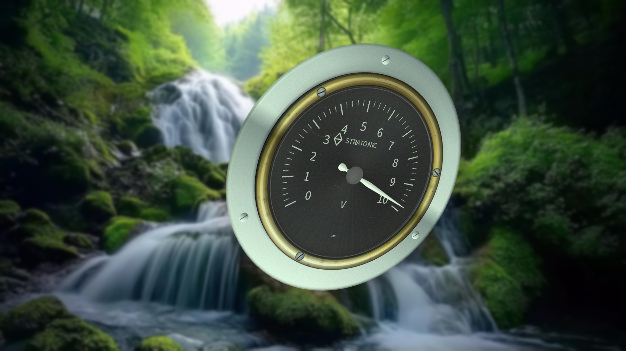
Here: 9.8V
